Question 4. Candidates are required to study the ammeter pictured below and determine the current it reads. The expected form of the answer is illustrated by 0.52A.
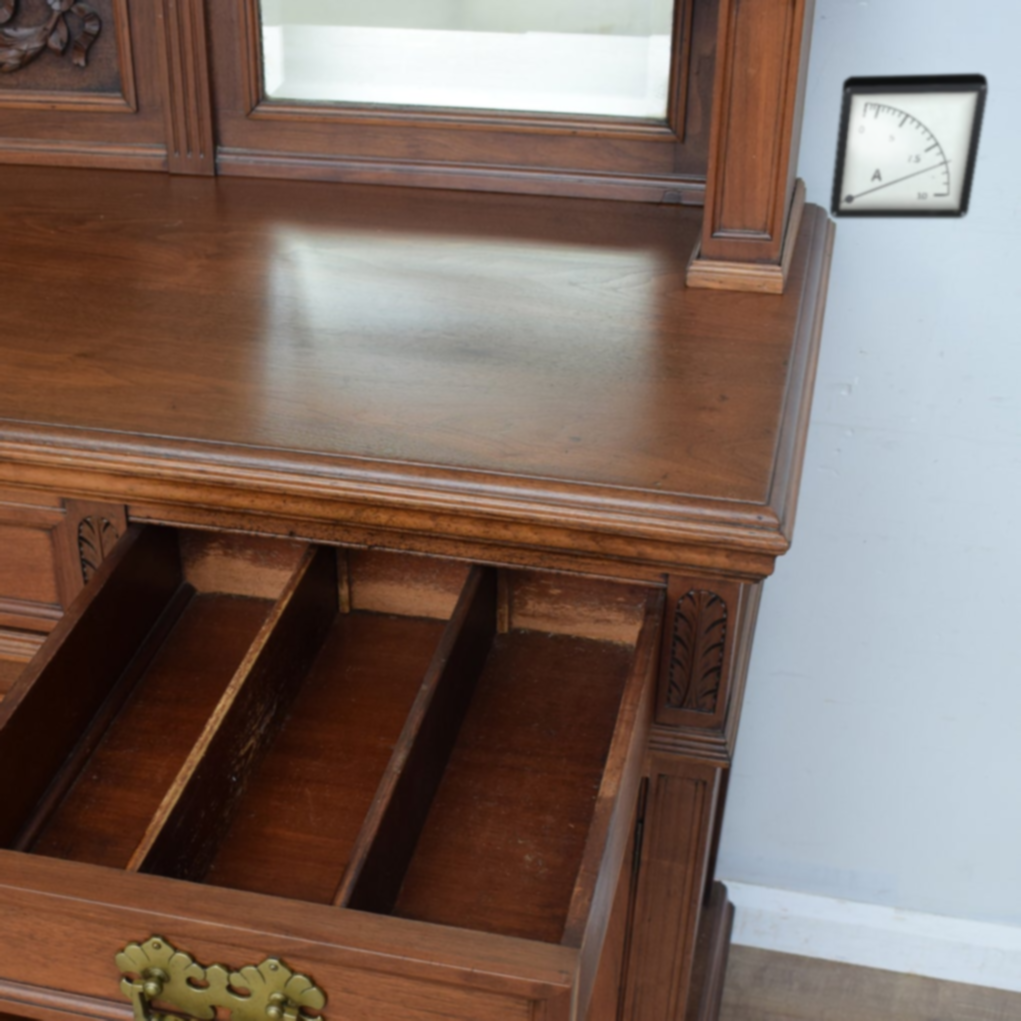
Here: 8.5A
